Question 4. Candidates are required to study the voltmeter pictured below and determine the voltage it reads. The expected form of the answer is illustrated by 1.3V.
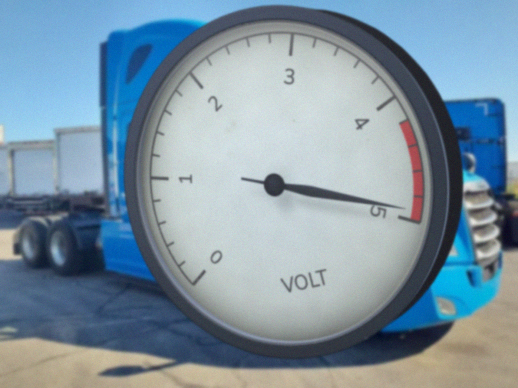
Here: 4.9V
